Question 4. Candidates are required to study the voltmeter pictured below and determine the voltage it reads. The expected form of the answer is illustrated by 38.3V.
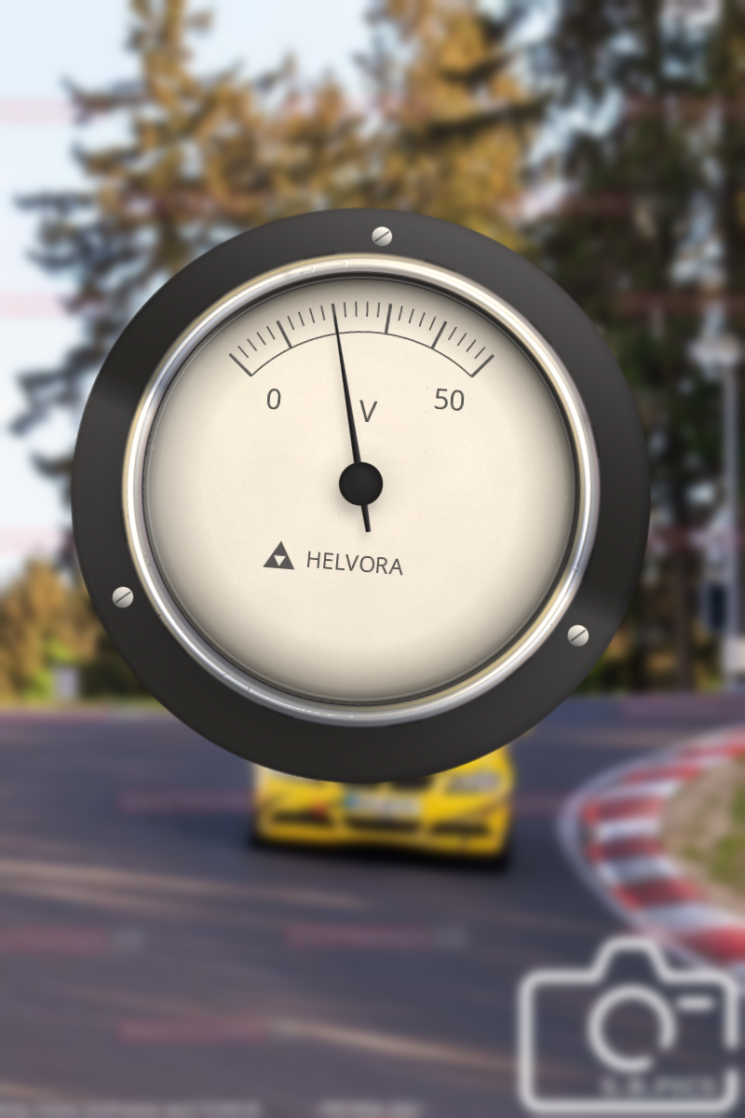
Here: 20V
